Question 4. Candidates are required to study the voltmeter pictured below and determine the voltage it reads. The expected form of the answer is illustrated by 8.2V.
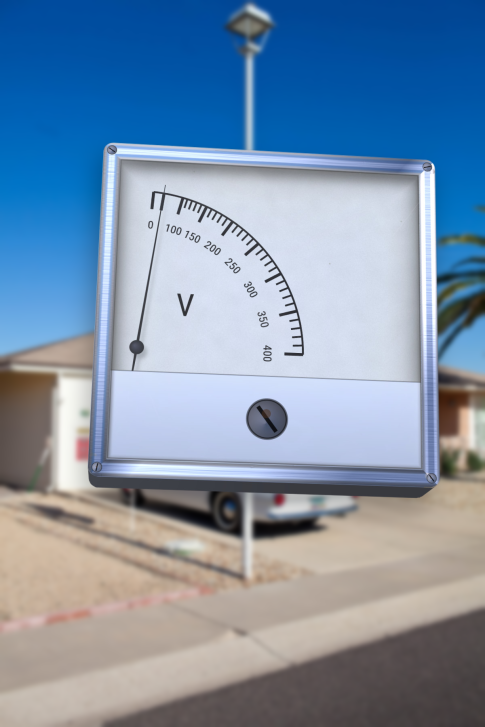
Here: 50V
